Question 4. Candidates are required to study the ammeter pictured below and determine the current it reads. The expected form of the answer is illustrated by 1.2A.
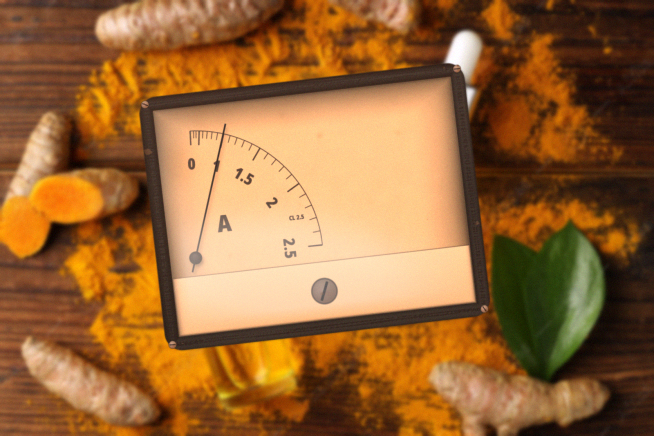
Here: 1A
